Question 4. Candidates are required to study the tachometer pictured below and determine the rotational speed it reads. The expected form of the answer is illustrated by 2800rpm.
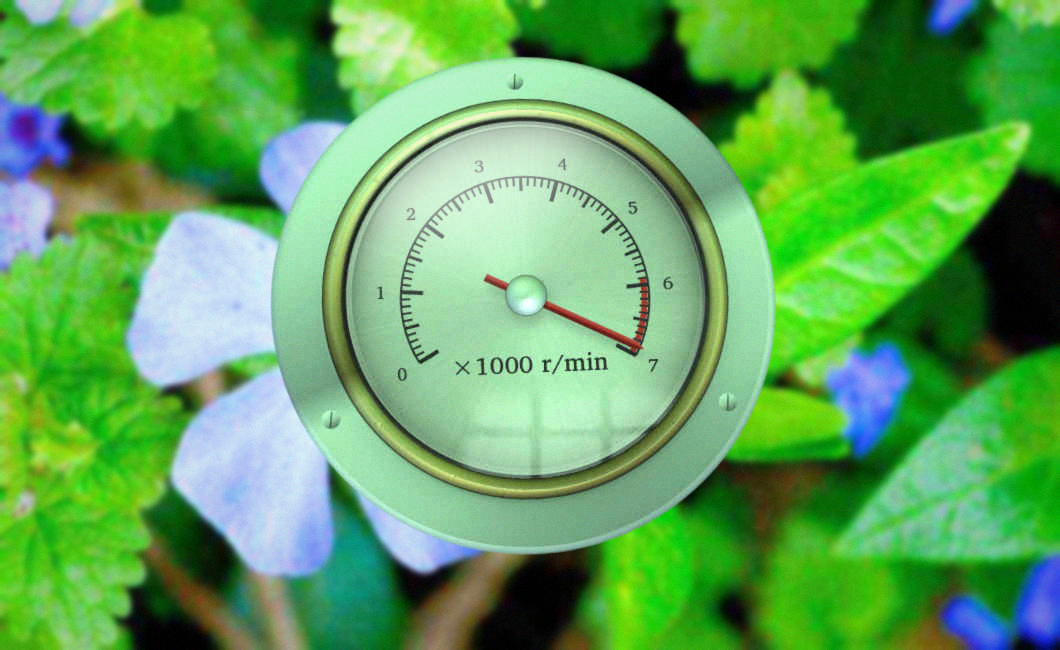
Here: 6900rpm
